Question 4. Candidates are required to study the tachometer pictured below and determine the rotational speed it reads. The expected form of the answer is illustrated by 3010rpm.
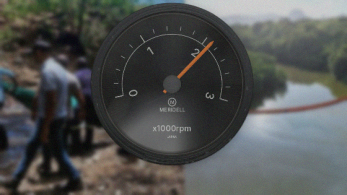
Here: 2100rpm
